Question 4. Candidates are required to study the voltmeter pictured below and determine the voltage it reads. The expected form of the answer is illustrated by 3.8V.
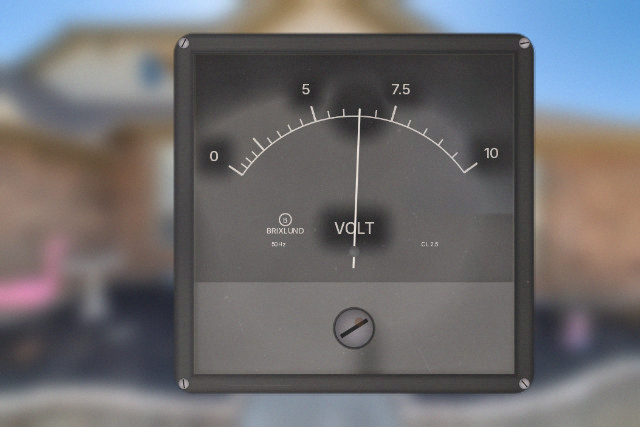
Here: 6.5V
